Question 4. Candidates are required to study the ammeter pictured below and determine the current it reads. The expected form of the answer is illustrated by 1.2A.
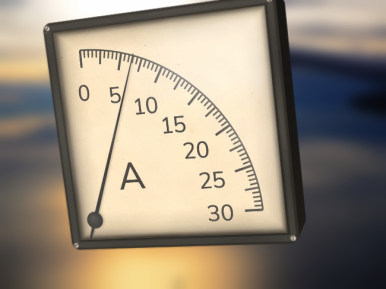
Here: 6.5A
